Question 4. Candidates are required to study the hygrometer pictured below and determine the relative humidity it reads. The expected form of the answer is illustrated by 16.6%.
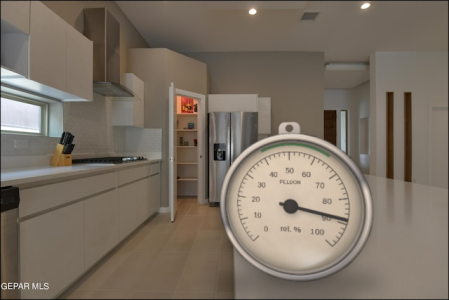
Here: 88%
